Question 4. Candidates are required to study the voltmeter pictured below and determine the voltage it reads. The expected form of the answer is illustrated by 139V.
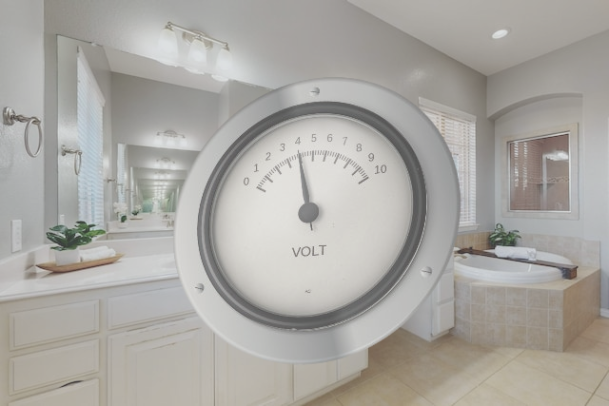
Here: 4V
